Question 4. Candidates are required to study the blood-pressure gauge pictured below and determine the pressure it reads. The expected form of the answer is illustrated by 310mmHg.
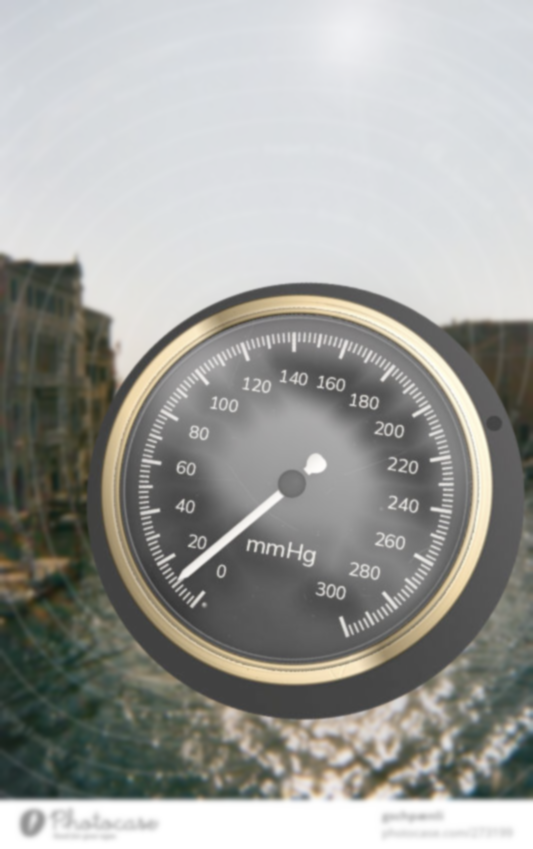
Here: 10mmHg
